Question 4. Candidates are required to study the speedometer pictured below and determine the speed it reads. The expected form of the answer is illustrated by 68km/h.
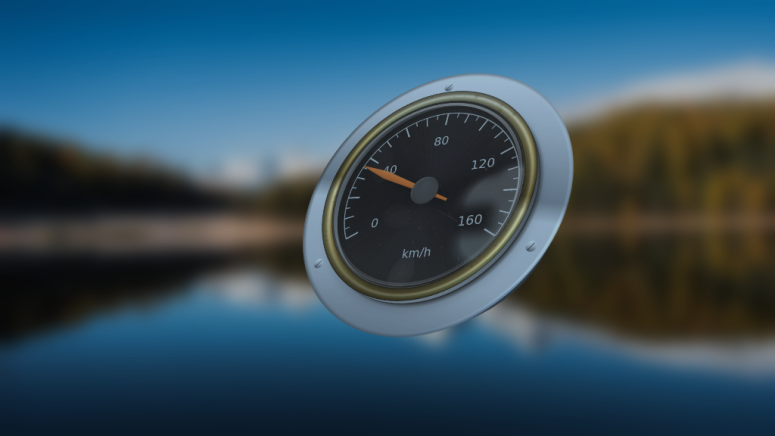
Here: 35km/h
